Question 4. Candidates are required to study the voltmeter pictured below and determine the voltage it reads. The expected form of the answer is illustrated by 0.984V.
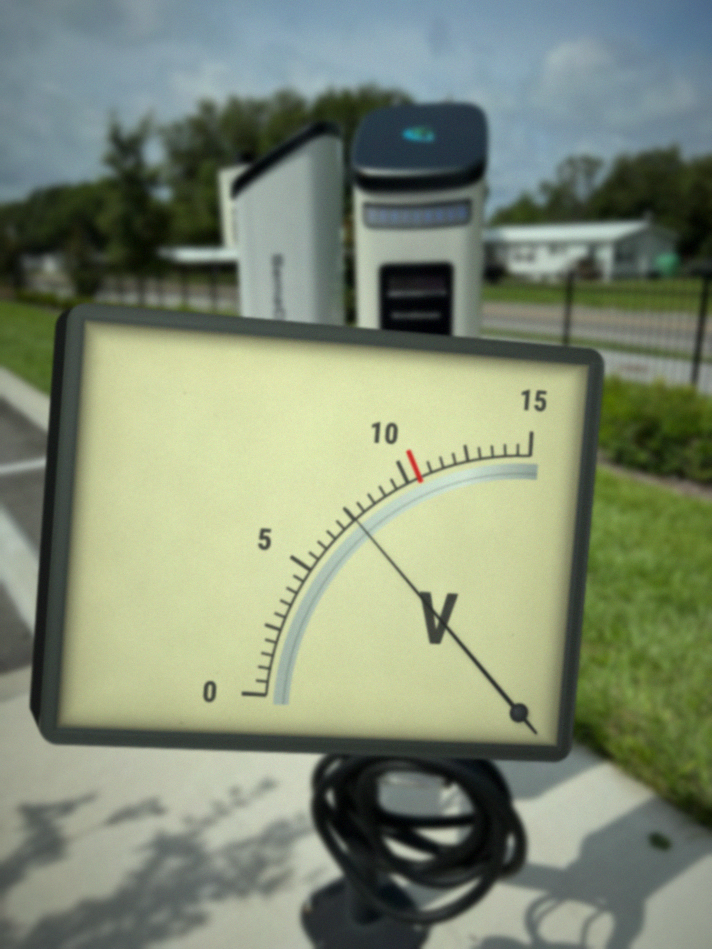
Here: 7.5V
